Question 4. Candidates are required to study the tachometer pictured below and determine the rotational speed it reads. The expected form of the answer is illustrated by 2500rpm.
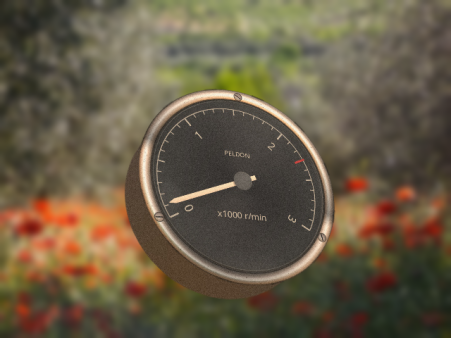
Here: 100rpm
